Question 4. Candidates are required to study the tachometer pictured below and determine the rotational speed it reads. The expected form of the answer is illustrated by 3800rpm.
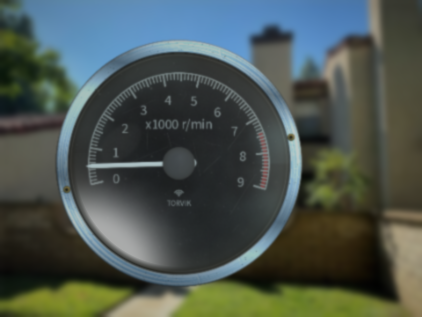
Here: 500rpm
